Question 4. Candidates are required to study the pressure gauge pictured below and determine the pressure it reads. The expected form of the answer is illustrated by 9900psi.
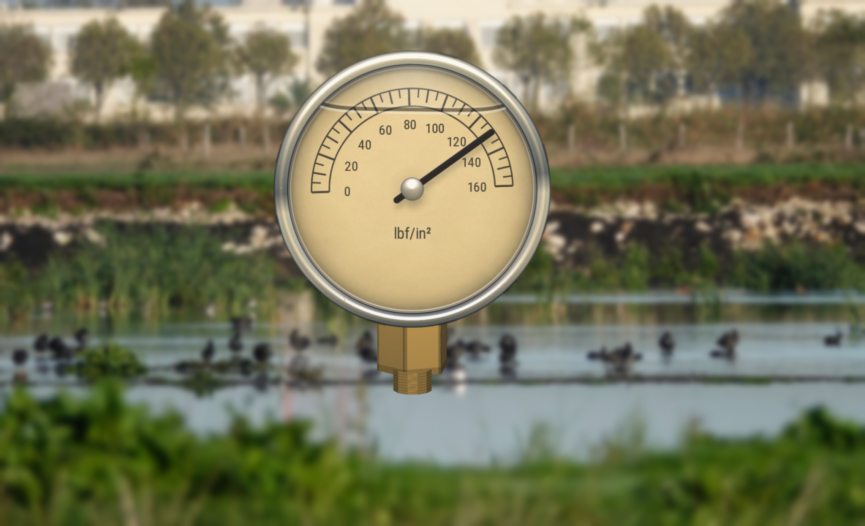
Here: 130psi
